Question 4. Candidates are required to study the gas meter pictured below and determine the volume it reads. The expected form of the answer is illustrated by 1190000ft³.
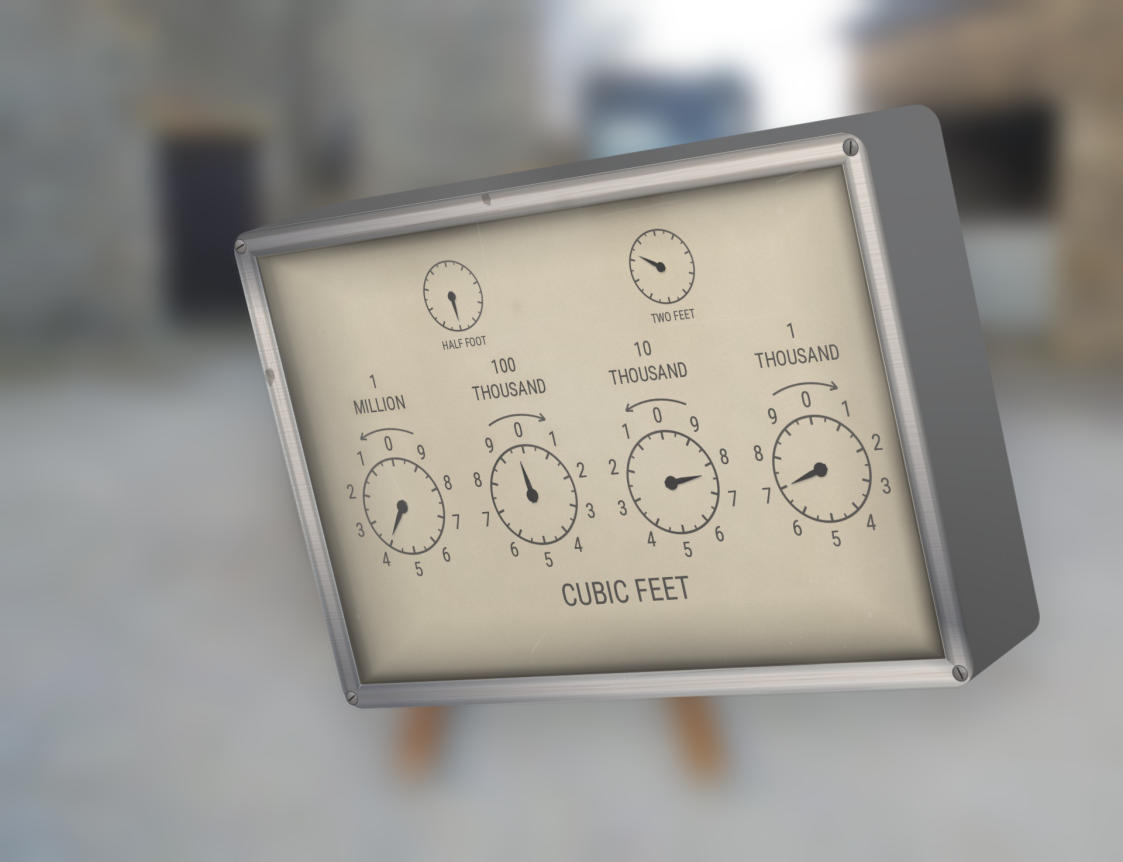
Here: 397700ft³
